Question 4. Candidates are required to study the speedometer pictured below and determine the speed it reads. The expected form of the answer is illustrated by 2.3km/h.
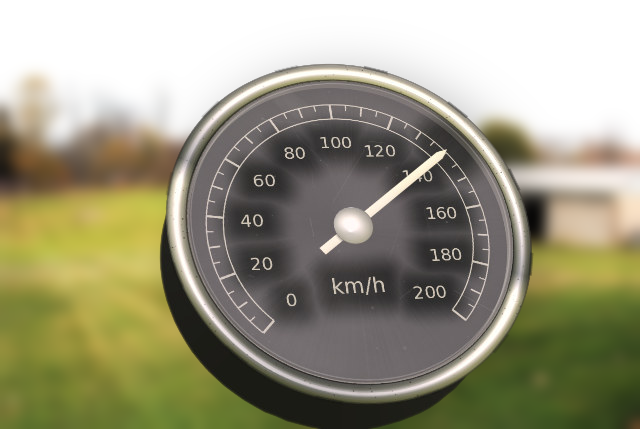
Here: 140km/h
